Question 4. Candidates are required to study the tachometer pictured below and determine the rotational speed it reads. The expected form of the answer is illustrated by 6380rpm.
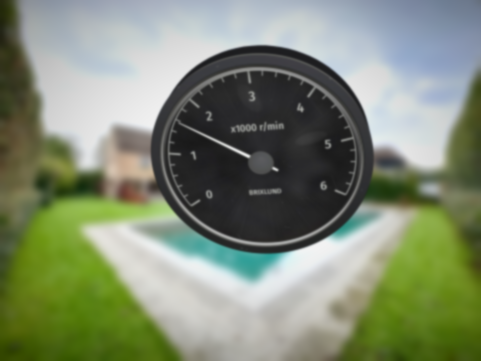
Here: 1600rpm
